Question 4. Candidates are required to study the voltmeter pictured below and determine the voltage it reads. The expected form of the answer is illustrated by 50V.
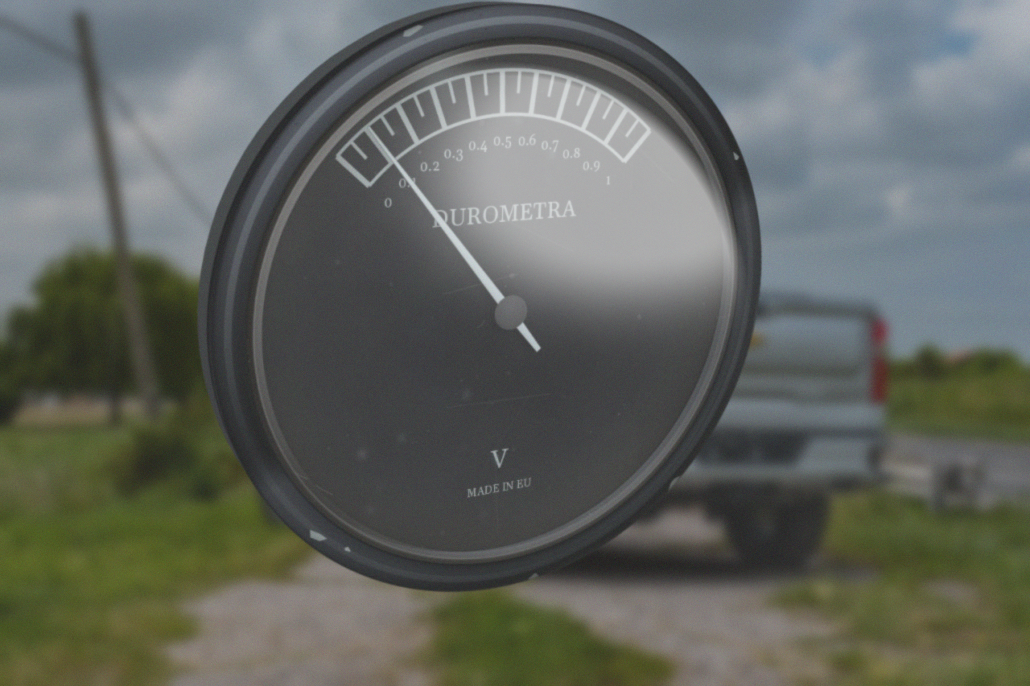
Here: 0.1V
